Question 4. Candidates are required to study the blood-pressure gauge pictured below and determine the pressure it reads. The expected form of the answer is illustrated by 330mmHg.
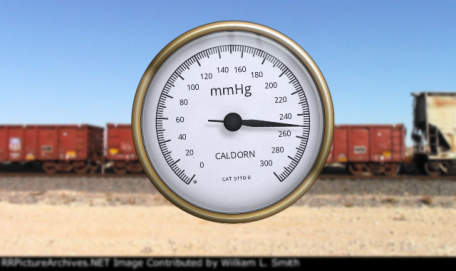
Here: 250mmHg
